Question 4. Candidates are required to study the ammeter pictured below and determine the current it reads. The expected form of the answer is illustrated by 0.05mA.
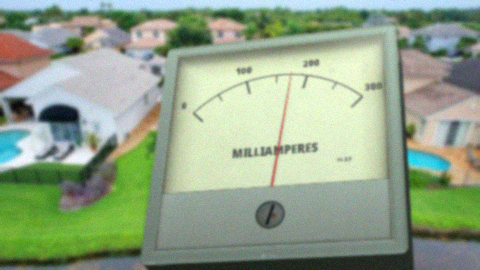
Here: 175mA
